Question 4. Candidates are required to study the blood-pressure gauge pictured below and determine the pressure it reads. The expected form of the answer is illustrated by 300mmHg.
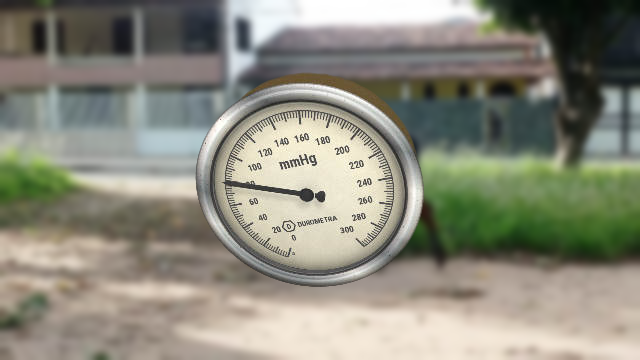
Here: 80mmHg
